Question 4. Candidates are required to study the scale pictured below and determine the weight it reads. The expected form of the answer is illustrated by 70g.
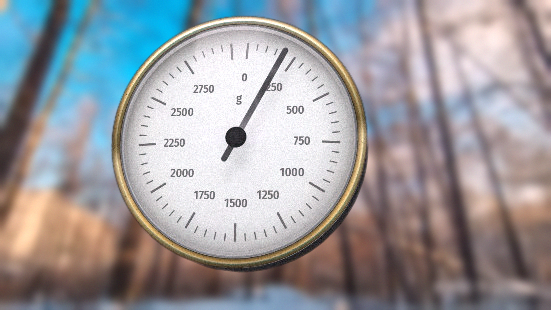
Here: 200g
